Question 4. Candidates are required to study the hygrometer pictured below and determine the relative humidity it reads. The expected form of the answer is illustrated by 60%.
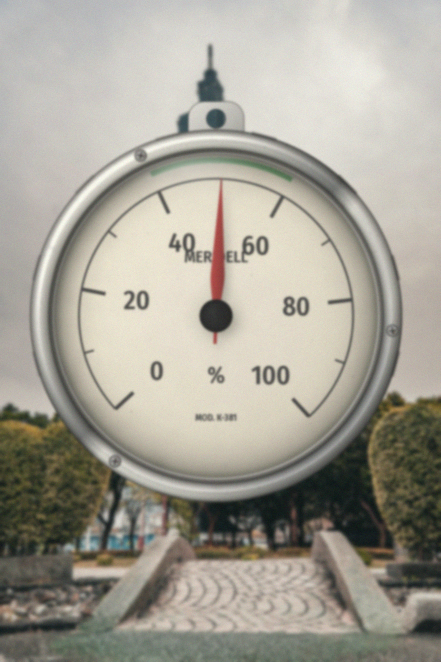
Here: 50%
